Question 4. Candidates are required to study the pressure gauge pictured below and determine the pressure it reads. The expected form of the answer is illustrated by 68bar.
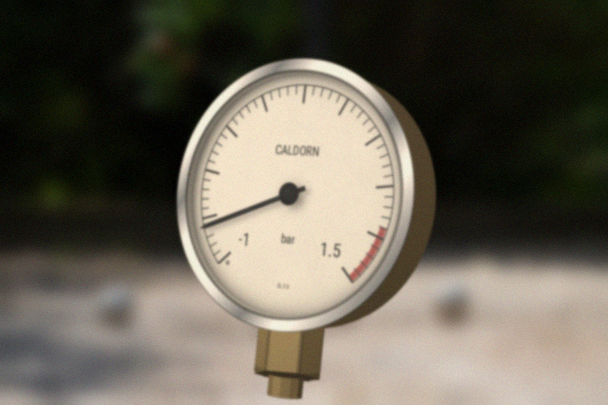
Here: -0.8bar
